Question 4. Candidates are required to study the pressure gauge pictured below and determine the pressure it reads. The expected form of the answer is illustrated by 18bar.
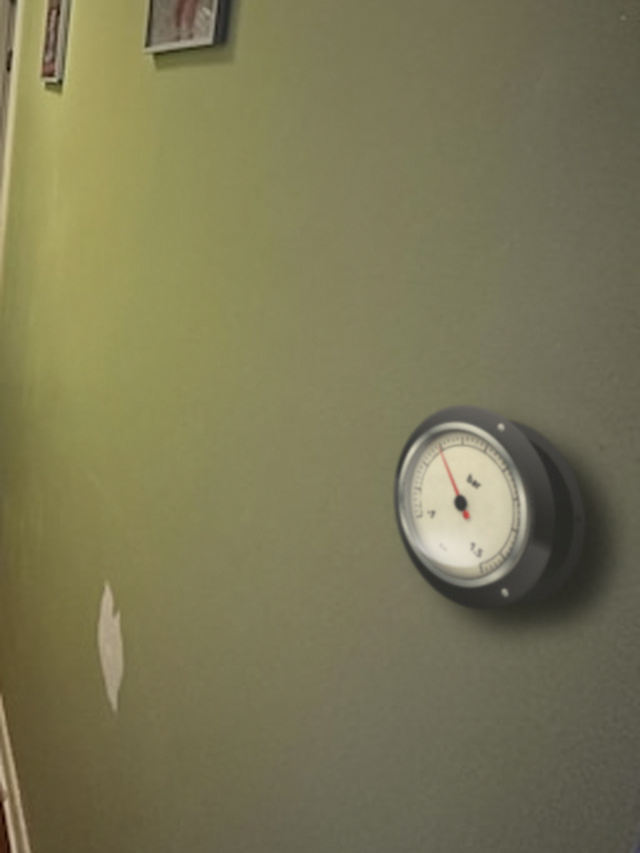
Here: -0.25bar
